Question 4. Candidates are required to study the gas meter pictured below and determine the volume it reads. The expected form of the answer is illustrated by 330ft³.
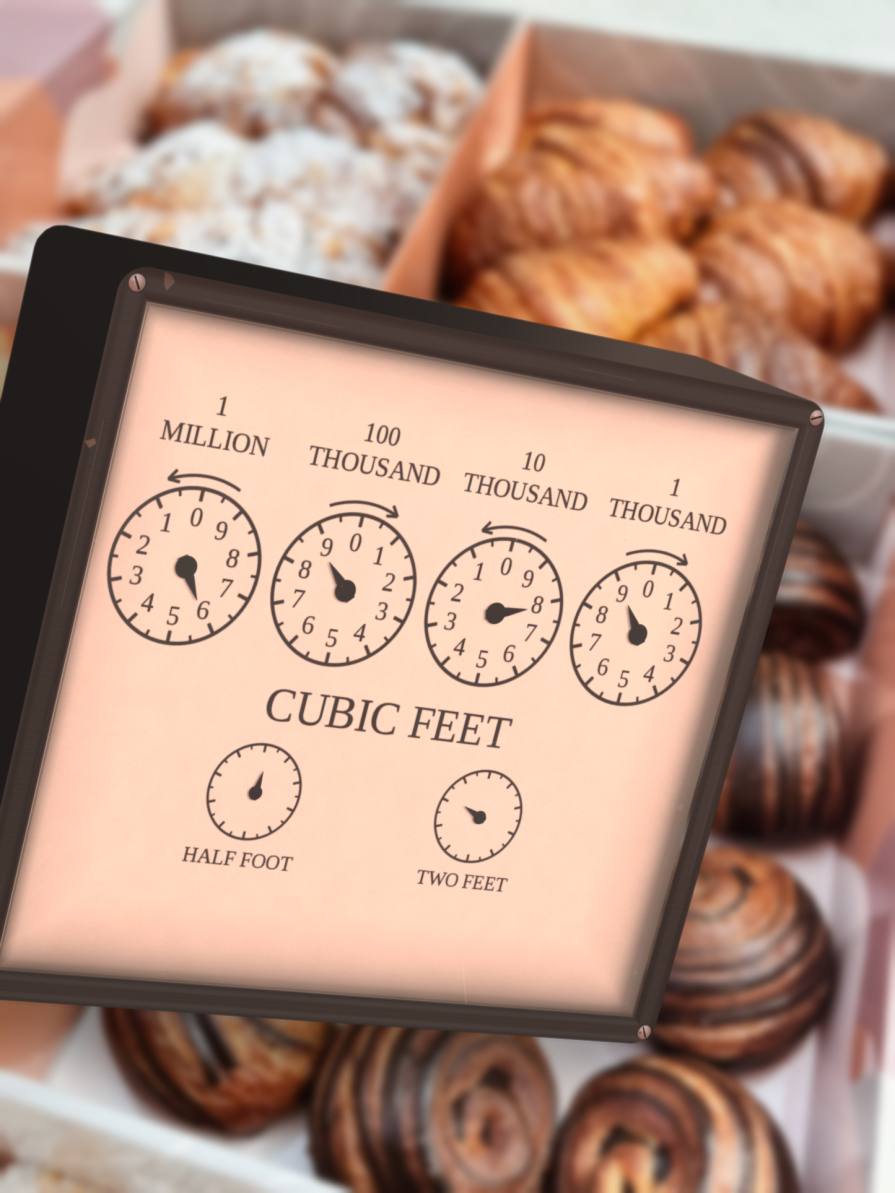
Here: 587900ft³
